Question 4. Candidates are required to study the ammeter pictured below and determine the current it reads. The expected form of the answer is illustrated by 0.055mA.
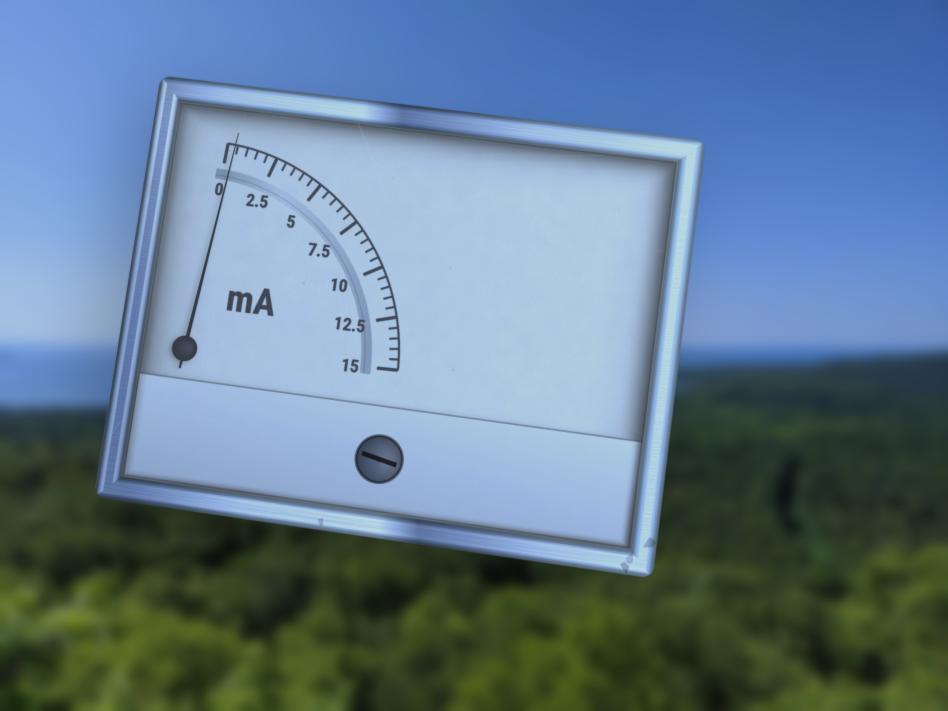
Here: 0.5mA
